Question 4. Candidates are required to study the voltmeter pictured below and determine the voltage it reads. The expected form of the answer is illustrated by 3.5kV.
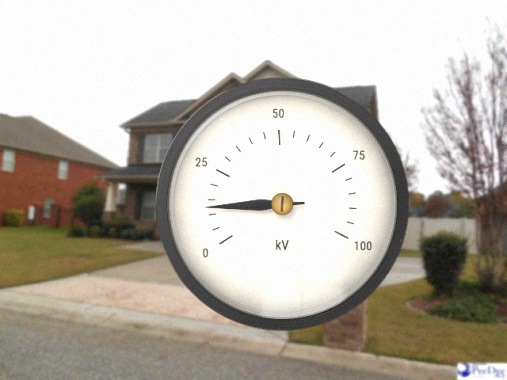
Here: 12.5kV
